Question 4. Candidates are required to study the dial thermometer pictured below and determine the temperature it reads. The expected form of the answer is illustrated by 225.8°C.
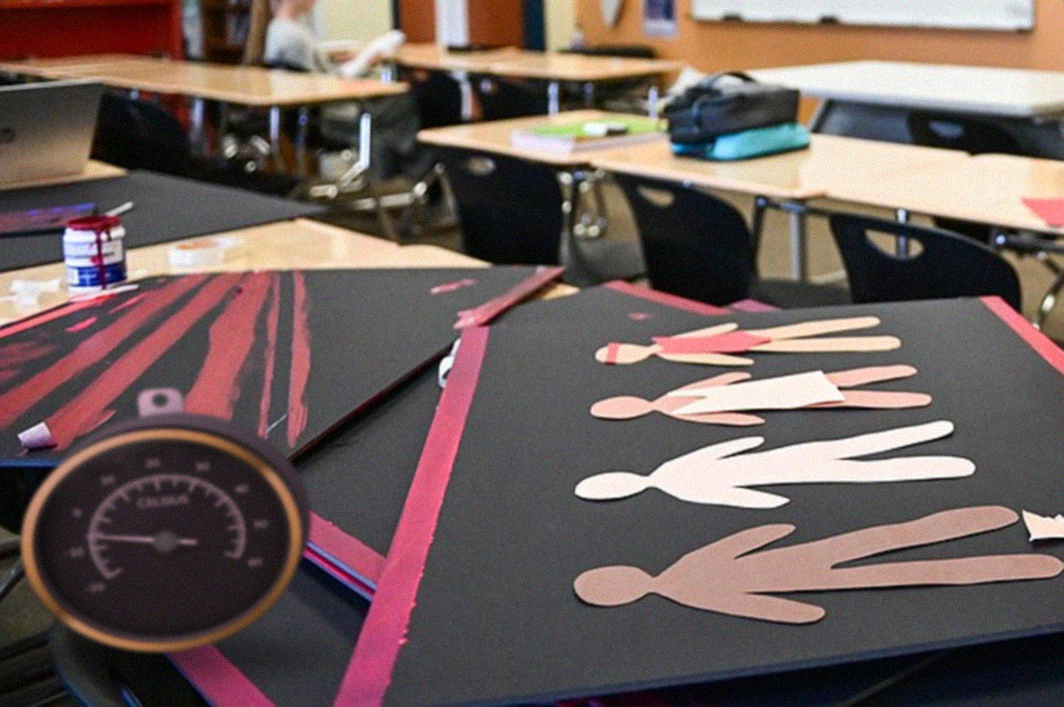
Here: -5°C
